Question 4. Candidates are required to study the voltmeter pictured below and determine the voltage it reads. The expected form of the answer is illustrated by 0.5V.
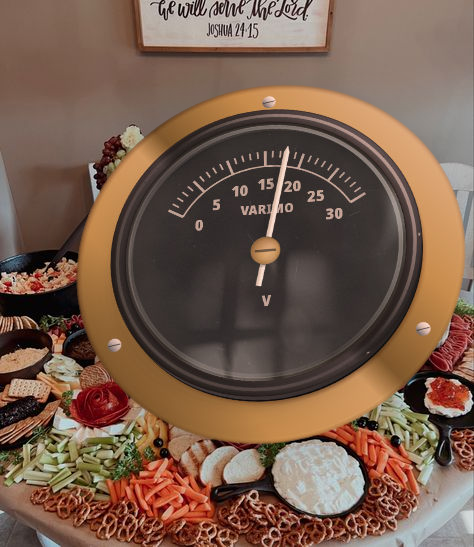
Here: 18V
